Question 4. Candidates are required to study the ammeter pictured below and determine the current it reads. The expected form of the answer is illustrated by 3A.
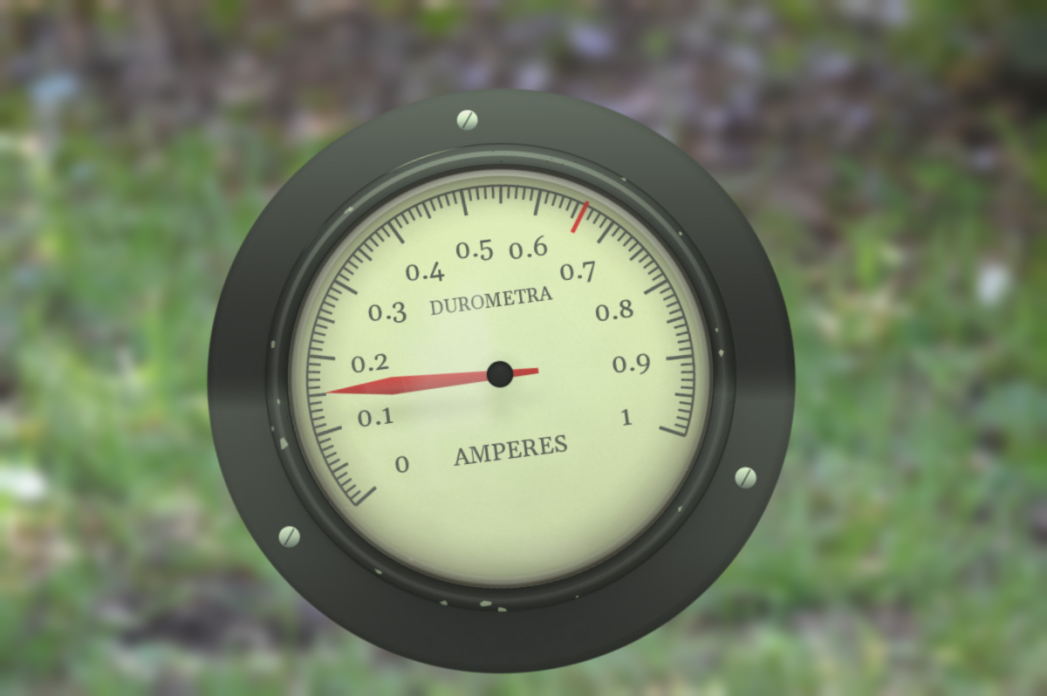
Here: 0.15A
